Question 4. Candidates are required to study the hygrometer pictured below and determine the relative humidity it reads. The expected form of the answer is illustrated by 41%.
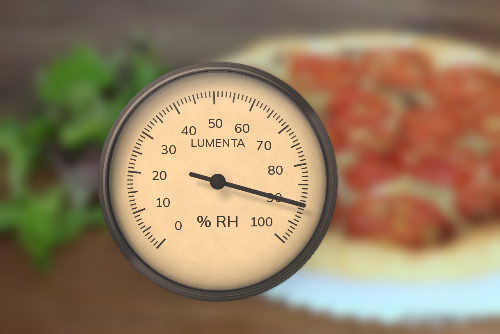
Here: 90%
